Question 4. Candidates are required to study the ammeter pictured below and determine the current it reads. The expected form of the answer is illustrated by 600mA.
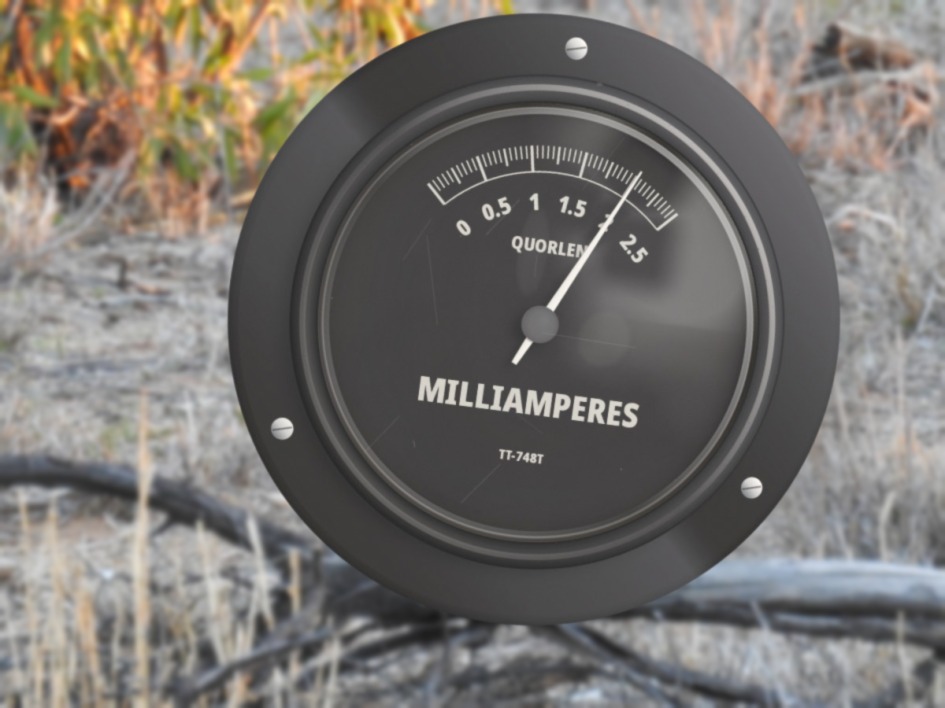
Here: 2mA
